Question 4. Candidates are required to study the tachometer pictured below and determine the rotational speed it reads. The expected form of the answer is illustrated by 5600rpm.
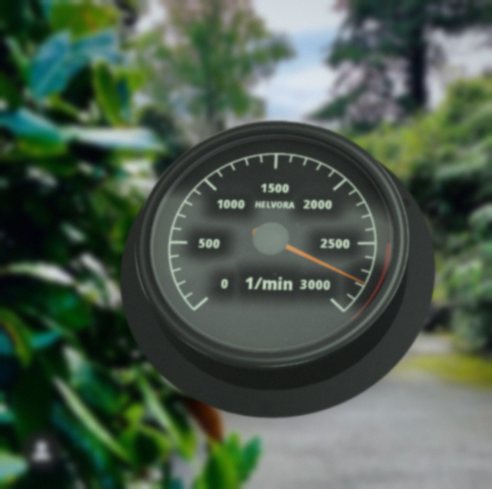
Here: 2800rpm
